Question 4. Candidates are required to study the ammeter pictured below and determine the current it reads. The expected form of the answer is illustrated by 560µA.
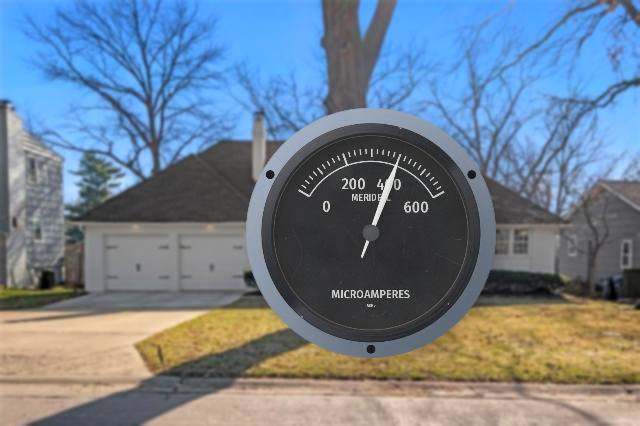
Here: 400µA
